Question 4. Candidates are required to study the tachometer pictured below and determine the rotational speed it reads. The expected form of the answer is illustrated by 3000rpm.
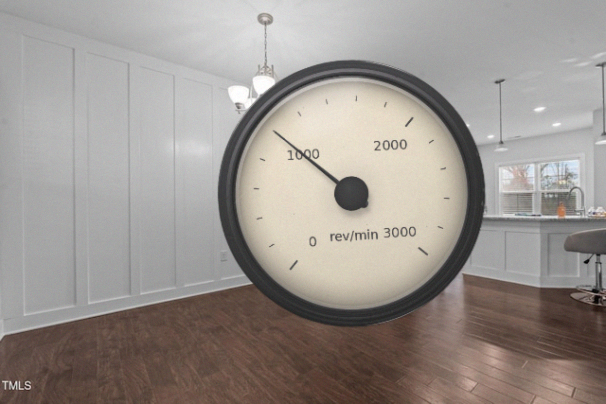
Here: 1000rpm
